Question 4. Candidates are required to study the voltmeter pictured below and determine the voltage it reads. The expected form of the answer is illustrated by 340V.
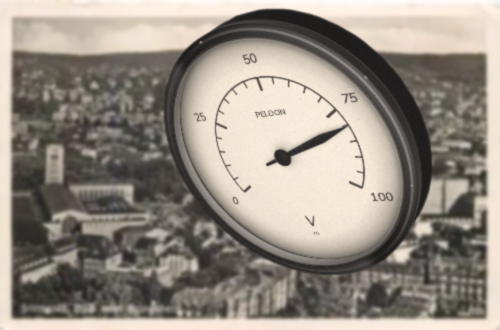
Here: 80V
